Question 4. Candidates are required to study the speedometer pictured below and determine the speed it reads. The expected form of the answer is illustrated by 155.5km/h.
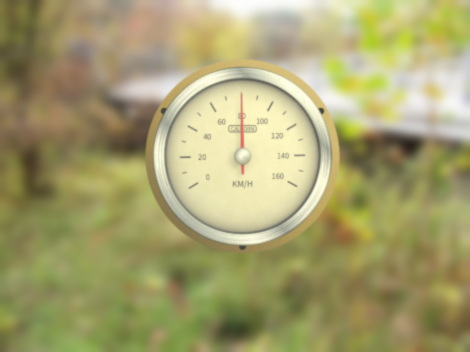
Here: 80km/h
